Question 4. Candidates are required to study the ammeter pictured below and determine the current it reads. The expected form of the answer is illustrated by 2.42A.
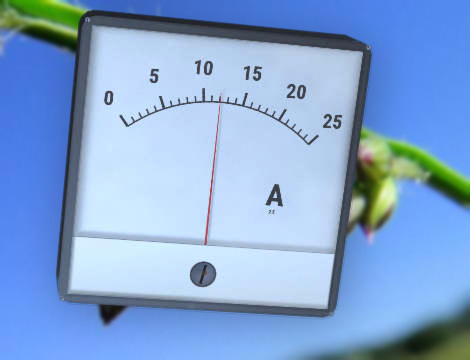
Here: 12A
